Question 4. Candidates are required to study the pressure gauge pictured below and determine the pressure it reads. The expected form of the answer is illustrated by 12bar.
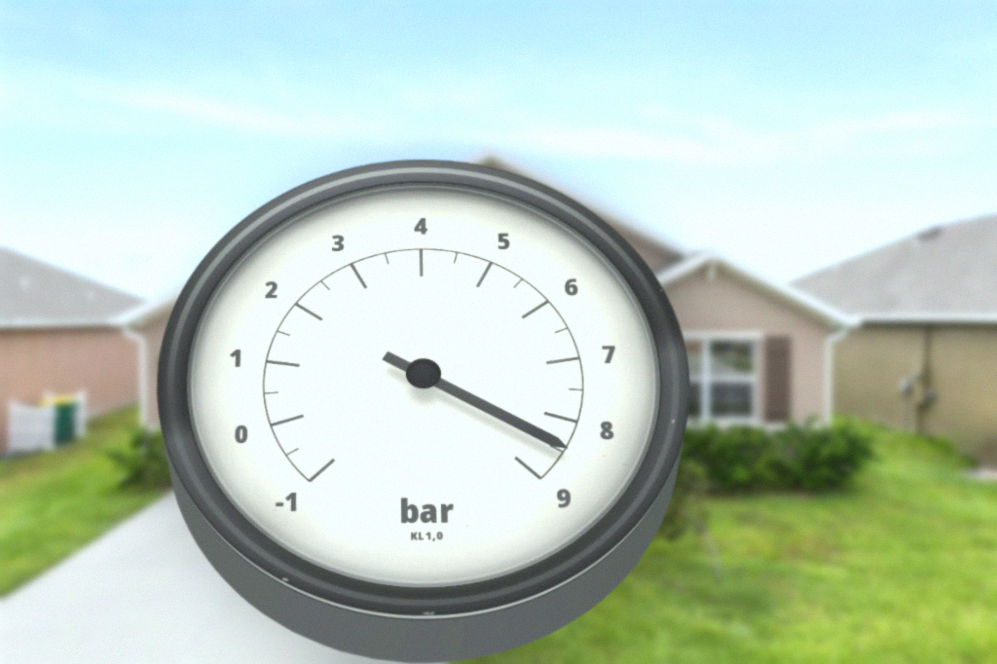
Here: 8.5bar
